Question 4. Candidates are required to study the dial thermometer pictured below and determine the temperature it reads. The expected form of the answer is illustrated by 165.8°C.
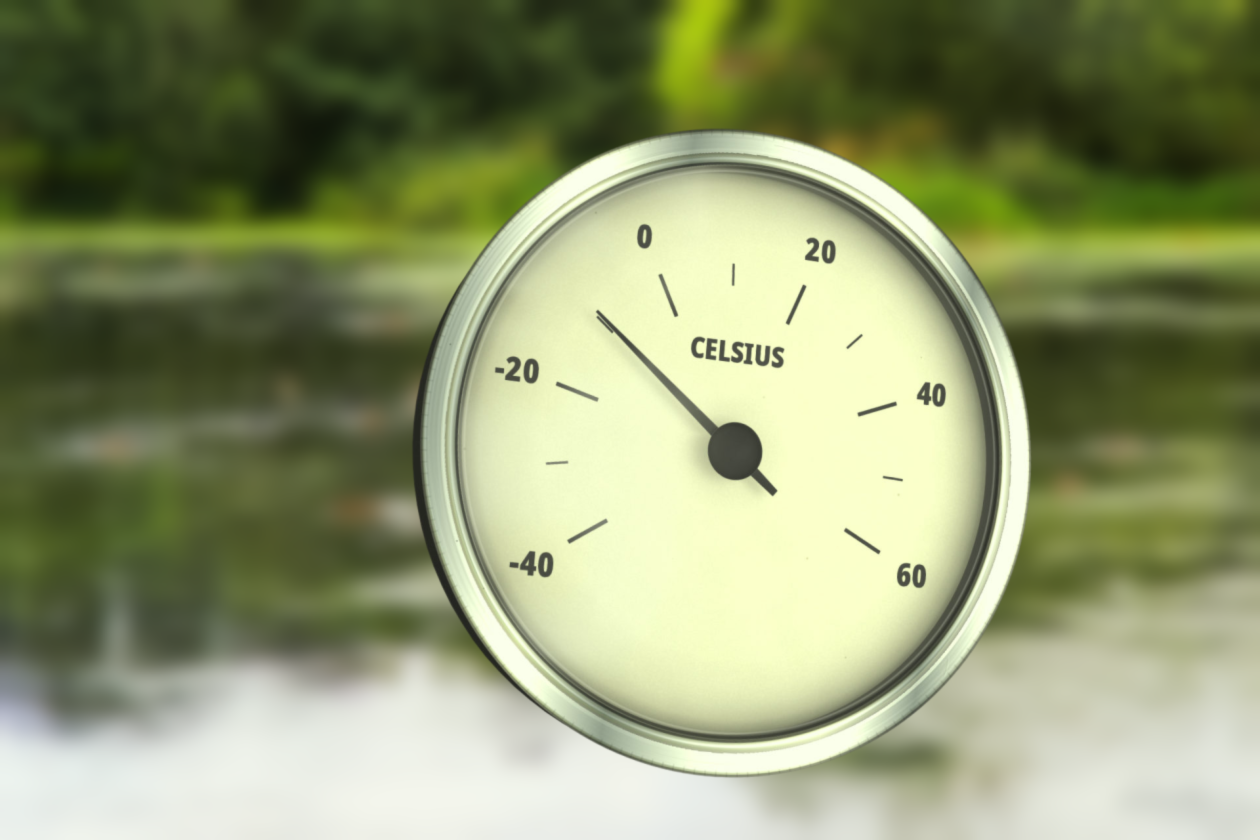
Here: -10°C
